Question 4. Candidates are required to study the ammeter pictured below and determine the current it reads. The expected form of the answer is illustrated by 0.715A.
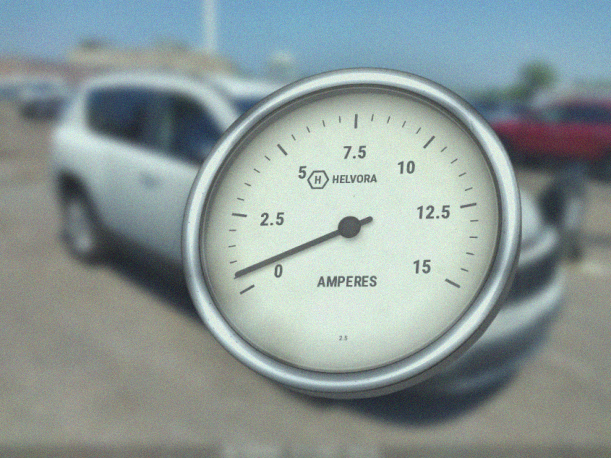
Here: 0.5A
